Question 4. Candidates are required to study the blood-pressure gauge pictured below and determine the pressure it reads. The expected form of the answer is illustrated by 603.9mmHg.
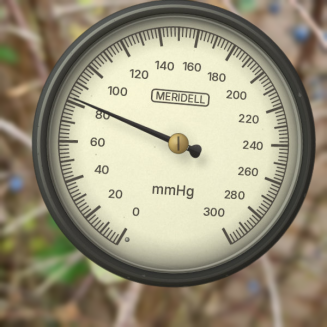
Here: 82mmHg
